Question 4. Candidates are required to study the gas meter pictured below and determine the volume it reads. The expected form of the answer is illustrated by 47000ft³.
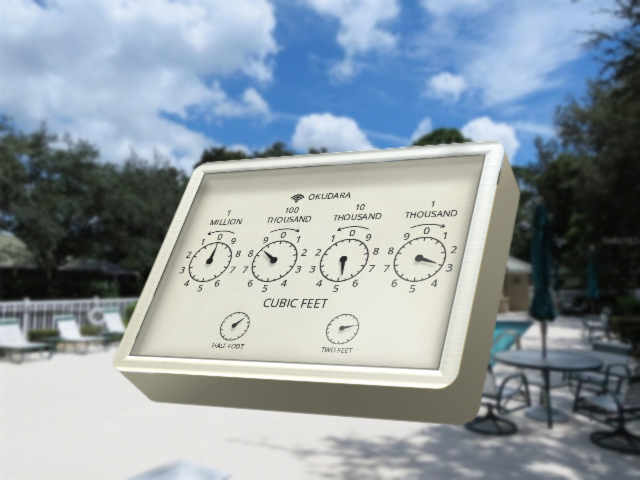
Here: 985300ft³
